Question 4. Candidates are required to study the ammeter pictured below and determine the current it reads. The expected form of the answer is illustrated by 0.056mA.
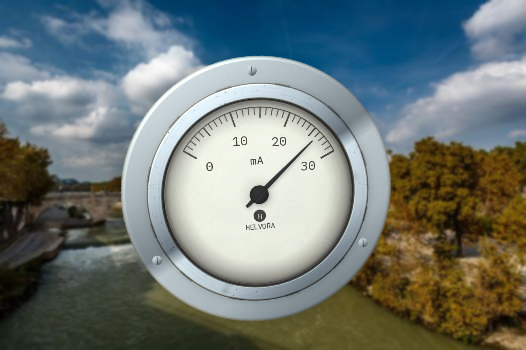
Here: 26mA
